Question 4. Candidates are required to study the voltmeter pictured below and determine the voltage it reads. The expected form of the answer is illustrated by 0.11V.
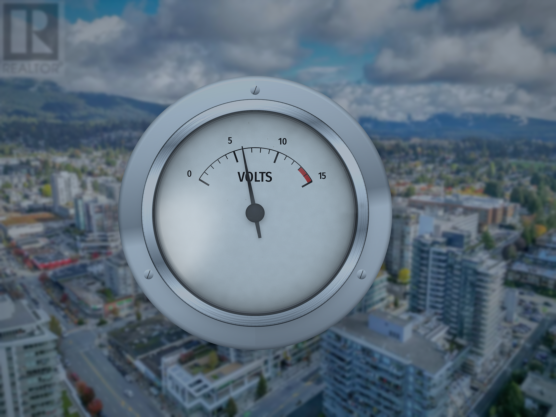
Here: 6V
